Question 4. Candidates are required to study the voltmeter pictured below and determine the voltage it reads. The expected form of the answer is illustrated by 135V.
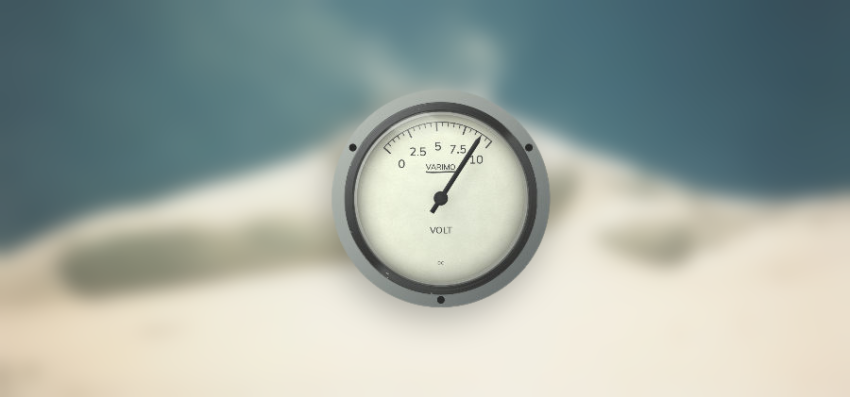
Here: 9V
